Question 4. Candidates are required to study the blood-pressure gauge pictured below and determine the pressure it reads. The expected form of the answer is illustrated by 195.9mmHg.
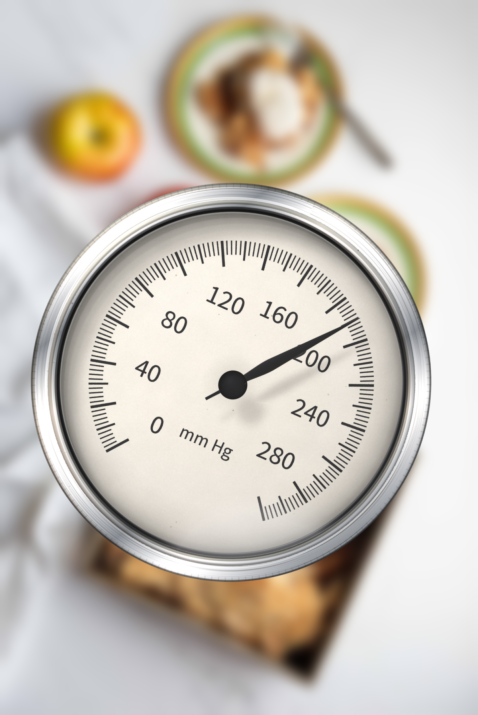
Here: 190mmHg
